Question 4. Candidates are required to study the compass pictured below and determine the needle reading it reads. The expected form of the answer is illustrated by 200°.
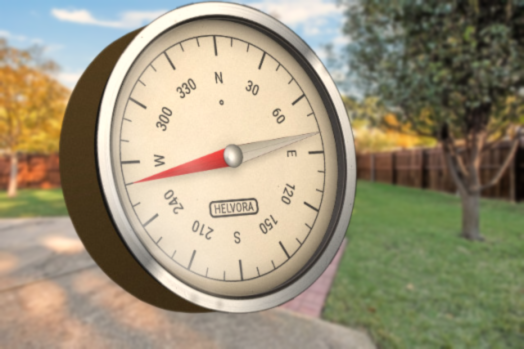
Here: 260°
